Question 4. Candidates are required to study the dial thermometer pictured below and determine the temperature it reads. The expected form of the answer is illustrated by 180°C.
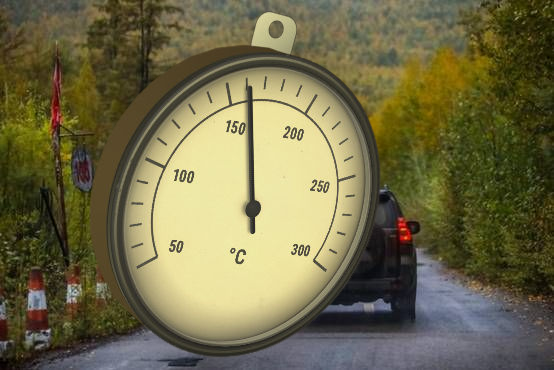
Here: 160°C
